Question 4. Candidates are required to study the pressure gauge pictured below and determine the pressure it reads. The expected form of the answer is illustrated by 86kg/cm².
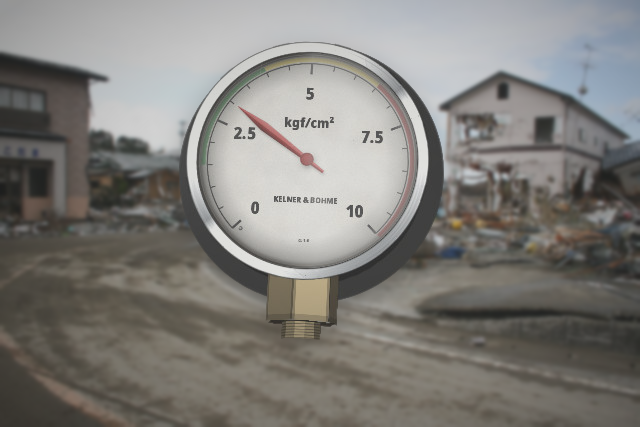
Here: 3kg/cm²
